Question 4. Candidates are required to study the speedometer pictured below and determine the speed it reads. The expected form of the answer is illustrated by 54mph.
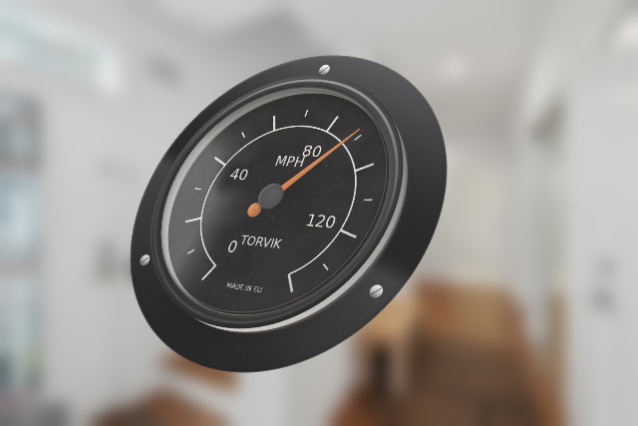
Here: 90mph
